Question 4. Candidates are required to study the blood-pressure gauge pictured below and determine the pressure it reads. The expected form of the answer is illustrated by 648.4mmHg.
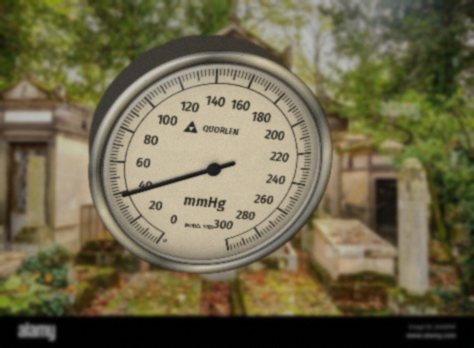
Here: 40mmHg
